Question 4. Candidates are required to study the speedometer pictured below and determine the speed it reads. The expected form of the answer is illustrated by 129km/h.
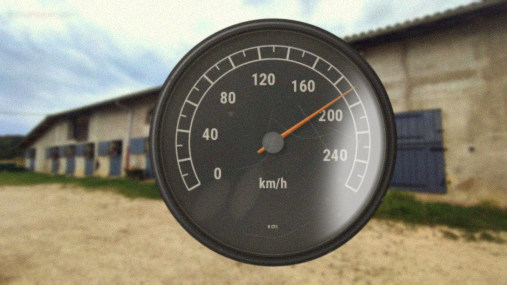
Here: 190km/h
